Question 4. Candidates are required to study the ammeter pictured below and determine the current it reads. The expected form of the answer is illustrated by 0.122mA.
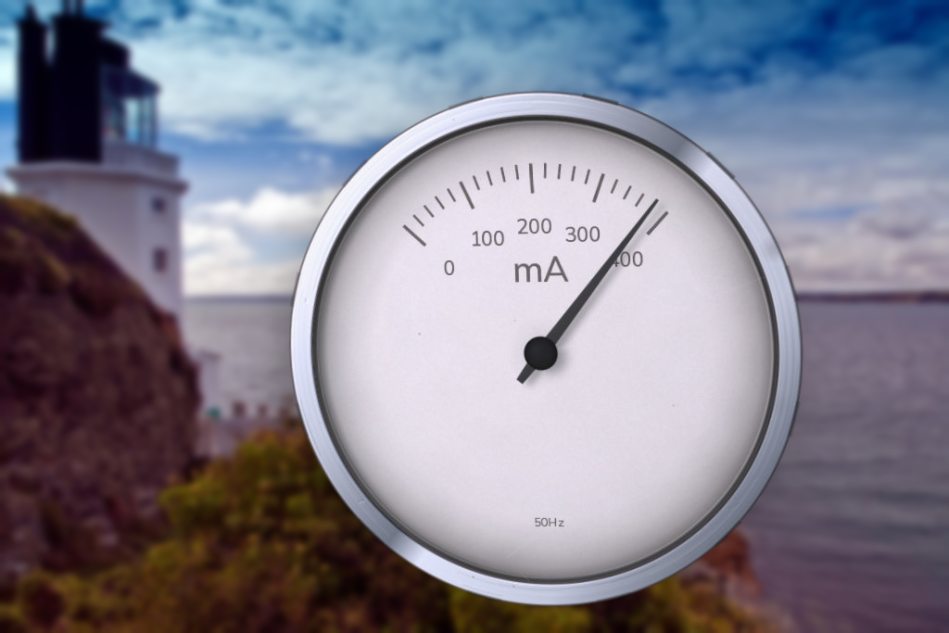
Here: 380mA
